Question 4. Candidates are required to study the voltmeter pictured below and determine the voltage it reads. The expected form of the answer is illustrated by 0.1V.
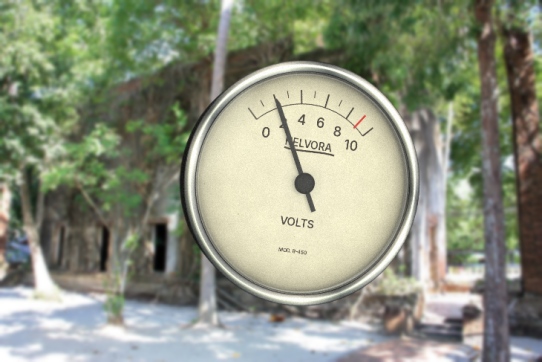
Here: 2V
